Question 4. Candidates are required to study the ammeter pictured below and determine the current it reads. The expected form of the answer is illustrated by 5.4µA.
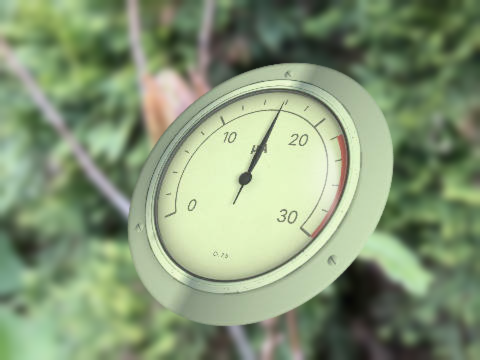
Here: 16µA
